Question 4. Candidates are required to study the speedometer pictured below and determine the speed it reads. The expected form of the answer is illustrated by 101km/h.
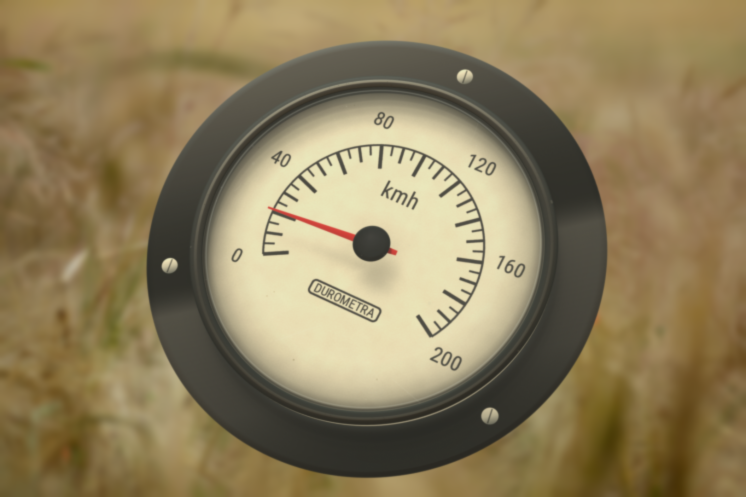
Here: 20km/h
